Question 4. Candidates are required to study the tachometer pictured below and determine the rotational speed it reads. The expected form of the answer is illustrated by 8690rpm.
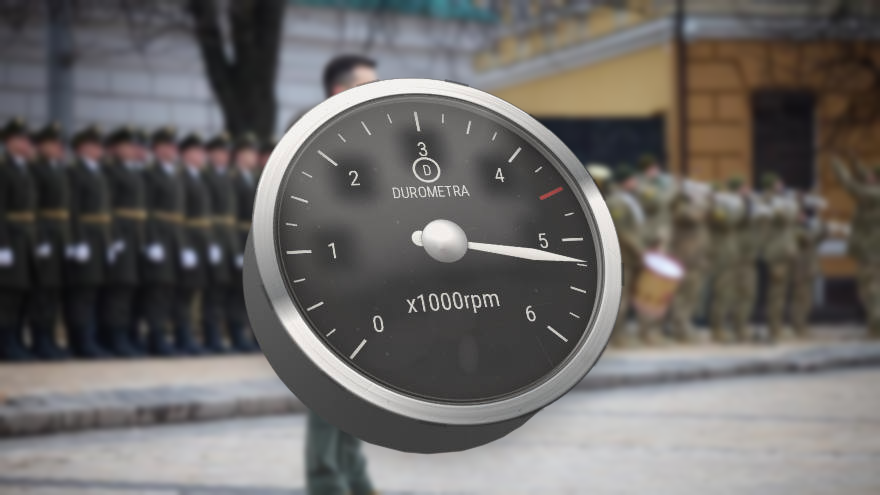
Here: 5250rpm
